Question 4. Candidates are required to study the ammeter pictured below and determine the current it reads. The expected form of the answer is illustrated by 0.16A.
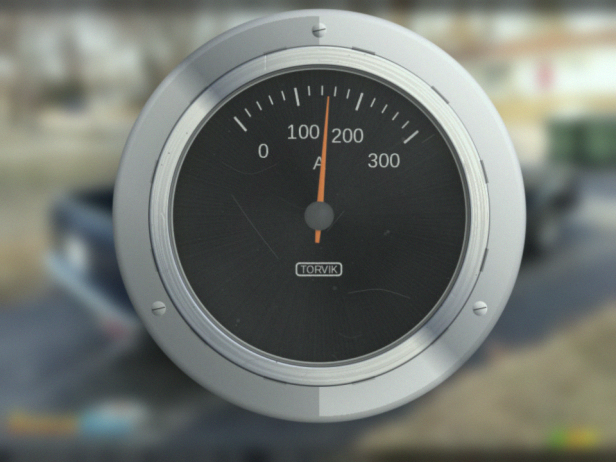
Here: 150A
